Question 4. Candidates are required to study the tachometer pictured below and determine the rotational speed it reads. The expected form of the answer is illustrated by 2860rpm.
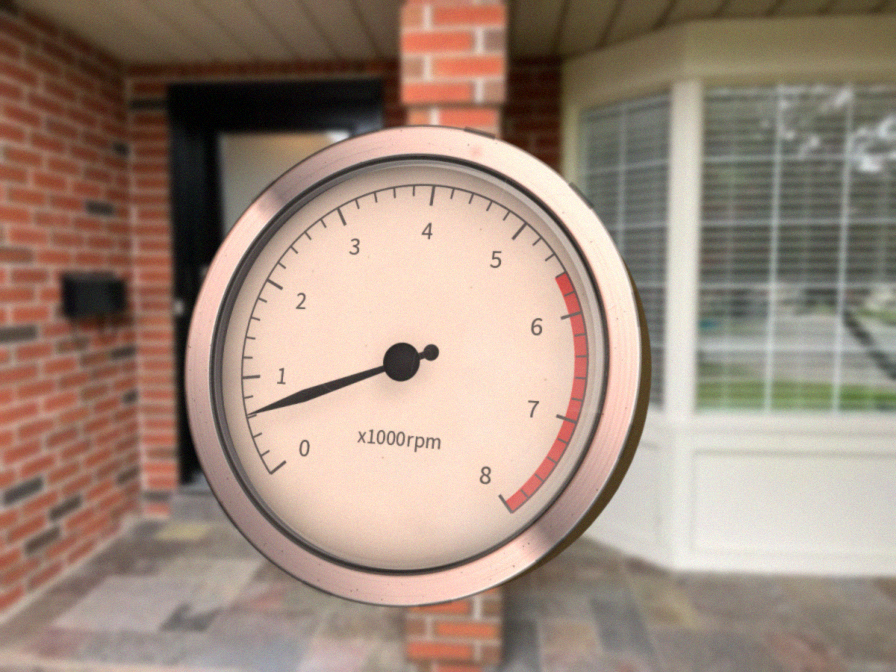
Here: 600rpm
